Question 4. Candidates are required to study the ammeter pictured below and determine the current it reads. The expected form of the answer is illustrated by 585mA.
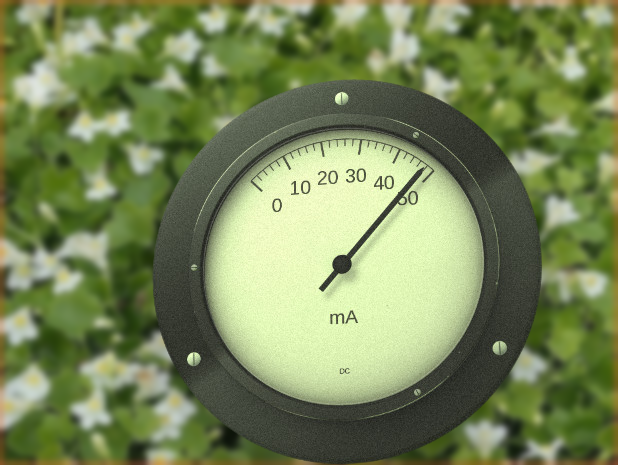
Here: 48mA
